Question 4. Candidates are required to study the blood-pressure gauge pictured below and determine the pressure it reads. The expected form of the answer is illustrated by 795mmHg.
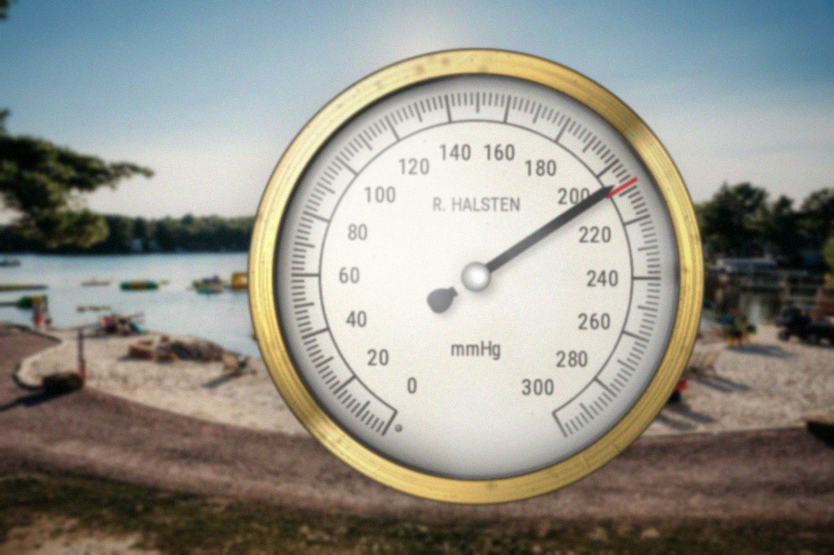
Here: 206mmHg
